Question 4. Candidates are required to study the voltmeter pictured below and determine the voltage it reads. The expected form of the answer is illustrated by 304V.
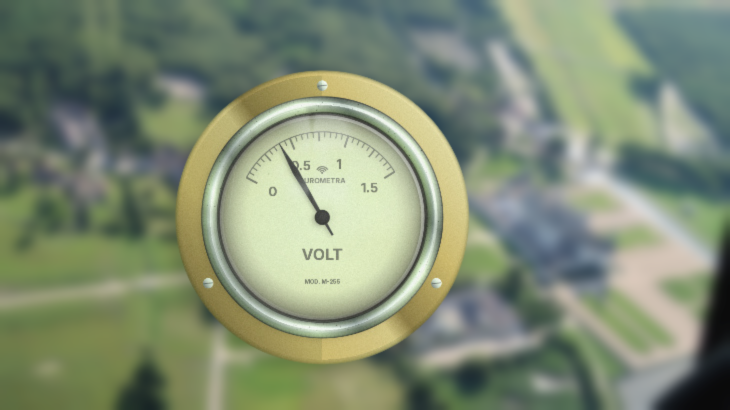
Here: 0.4V
